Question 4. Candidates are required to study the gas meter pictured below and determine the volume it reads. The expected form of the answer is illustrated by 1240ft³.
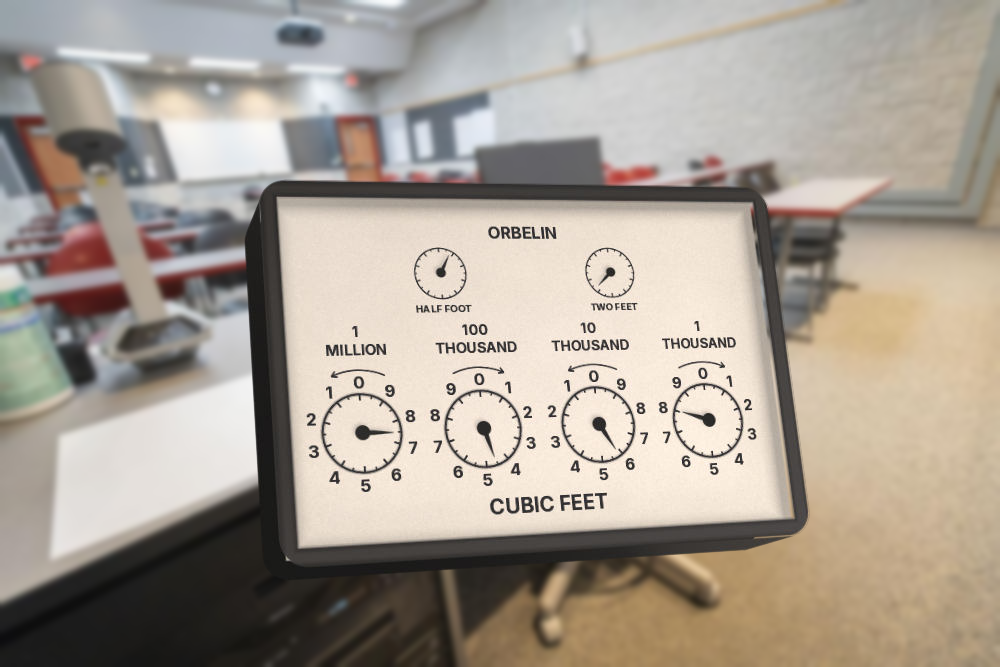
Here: 745800ft³
